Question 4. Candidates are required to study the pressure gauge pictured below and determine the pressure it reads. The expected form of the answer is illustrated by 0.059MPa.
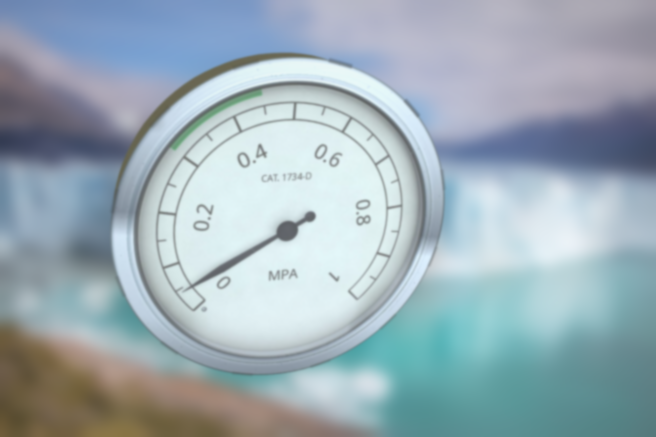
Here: 0.05MPa
